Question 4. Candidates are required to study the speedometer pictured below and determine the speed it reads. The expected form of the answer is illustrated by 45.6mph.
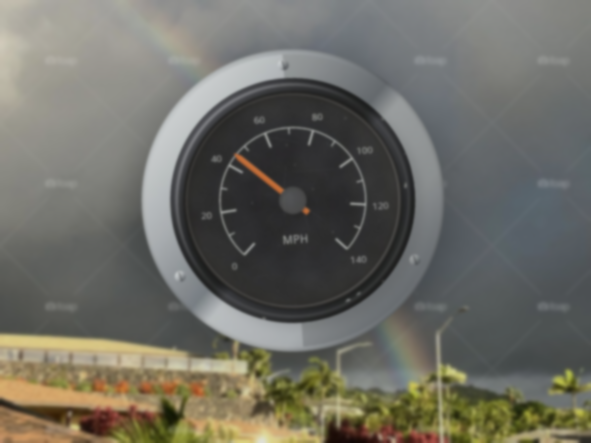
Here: 45mph
